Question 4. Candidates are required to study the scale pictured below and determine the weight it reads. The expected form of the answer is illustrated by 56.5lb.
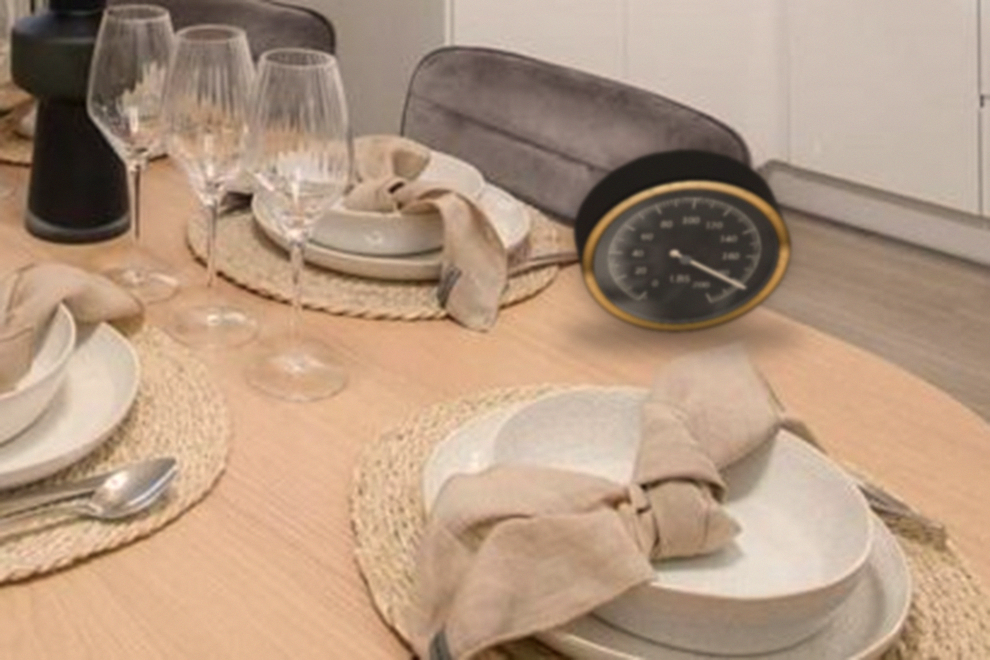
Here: 180lb
